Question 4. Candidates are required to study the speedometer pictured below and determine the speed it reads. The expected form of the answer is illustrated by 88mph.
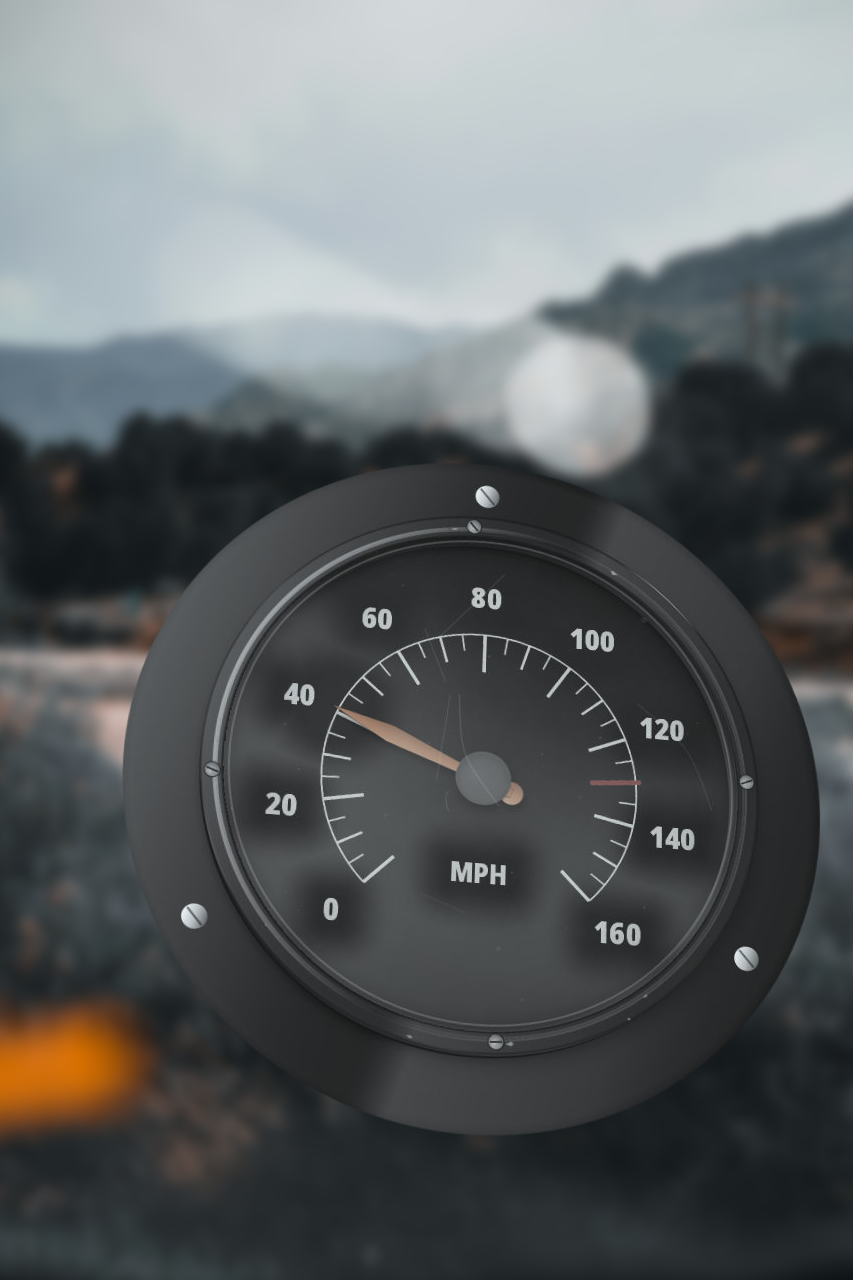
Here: 40mph
